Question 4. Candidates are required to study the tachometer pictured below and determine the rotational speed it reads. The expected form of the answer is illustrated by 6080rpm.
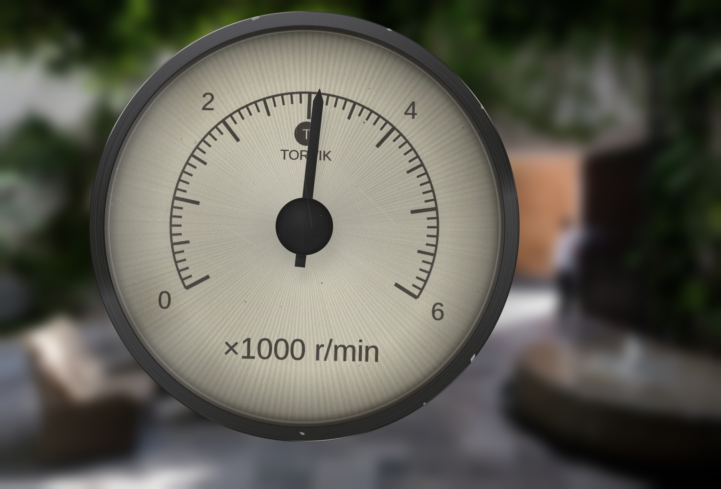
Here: 3100rpm
